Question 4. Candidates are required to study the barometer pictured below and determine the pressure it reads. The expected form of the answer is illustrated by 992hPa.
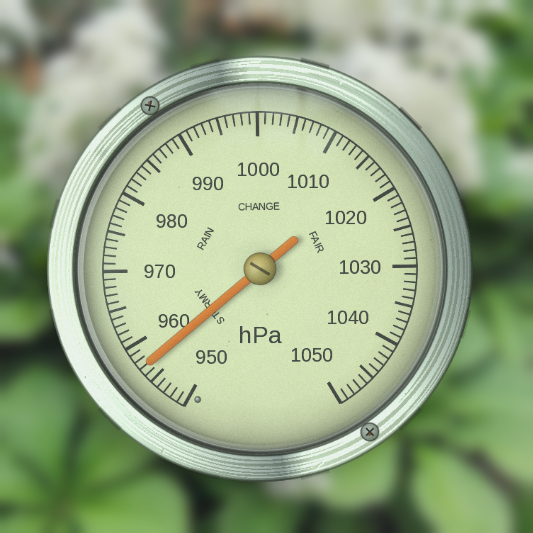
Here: 957hPa
